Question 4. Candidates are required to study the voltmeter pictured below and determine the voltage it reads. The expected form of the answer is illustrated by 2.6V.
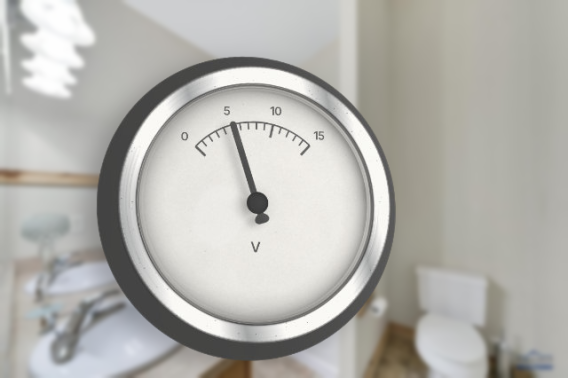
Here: 5V
